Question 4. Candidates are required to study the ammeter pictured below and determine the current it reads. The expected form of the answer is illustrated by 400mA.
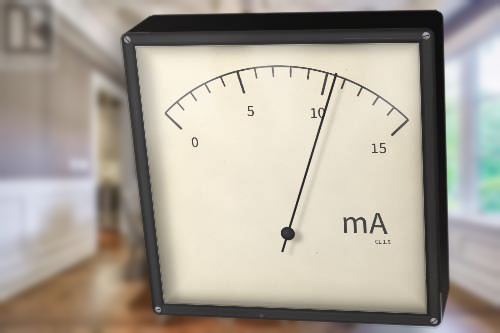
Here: 10.5mA
